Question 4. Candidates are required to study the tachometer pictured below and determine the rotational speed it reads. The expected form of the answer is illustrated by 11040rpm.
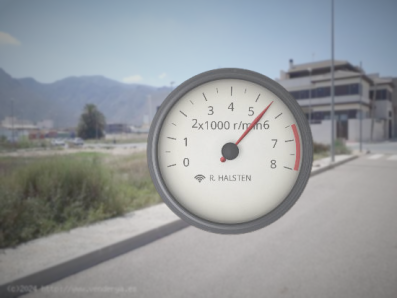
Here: 5500rpm
